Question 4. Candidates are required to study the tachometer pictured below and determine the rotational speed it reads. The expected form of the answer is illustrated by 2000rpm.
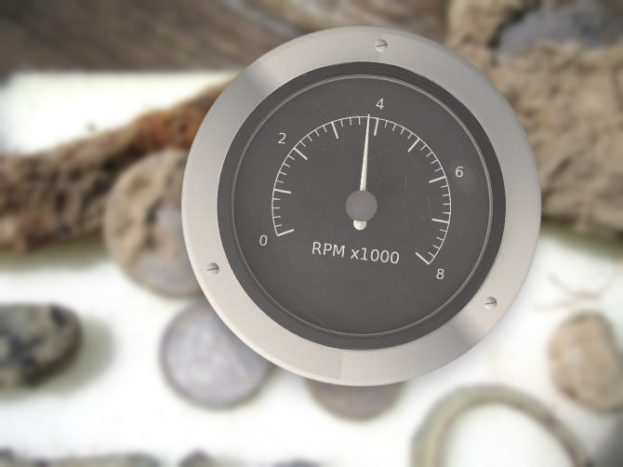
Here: 3800rpm
